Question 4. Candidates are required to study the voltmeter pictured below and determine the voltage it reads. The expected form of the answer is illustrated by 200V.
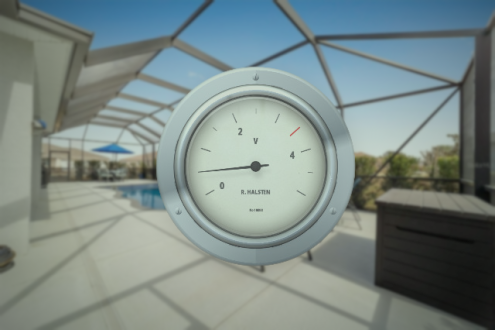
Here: 0.5V
